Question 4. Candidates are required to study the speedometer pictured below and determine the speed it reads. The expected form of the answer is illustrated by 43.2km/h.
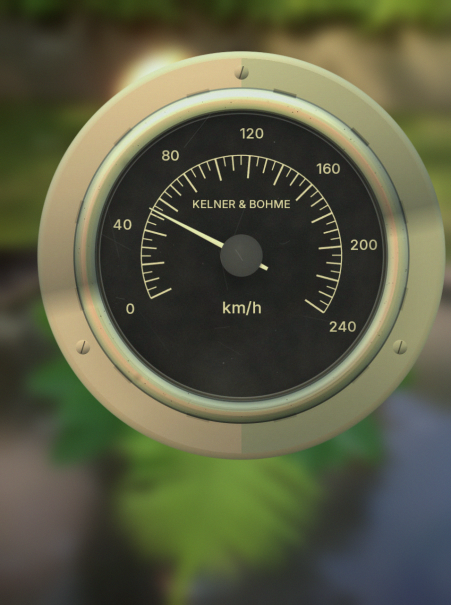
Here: 52.5km/h
